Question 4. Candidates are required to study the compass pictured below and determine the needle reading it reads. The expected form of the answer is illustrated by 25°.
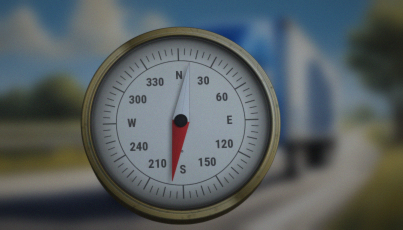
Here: 190°
